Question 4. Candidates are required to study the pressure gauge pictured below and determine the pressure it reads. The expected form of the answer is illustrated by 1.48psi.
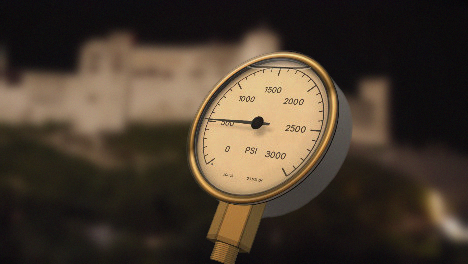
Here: 500psi
